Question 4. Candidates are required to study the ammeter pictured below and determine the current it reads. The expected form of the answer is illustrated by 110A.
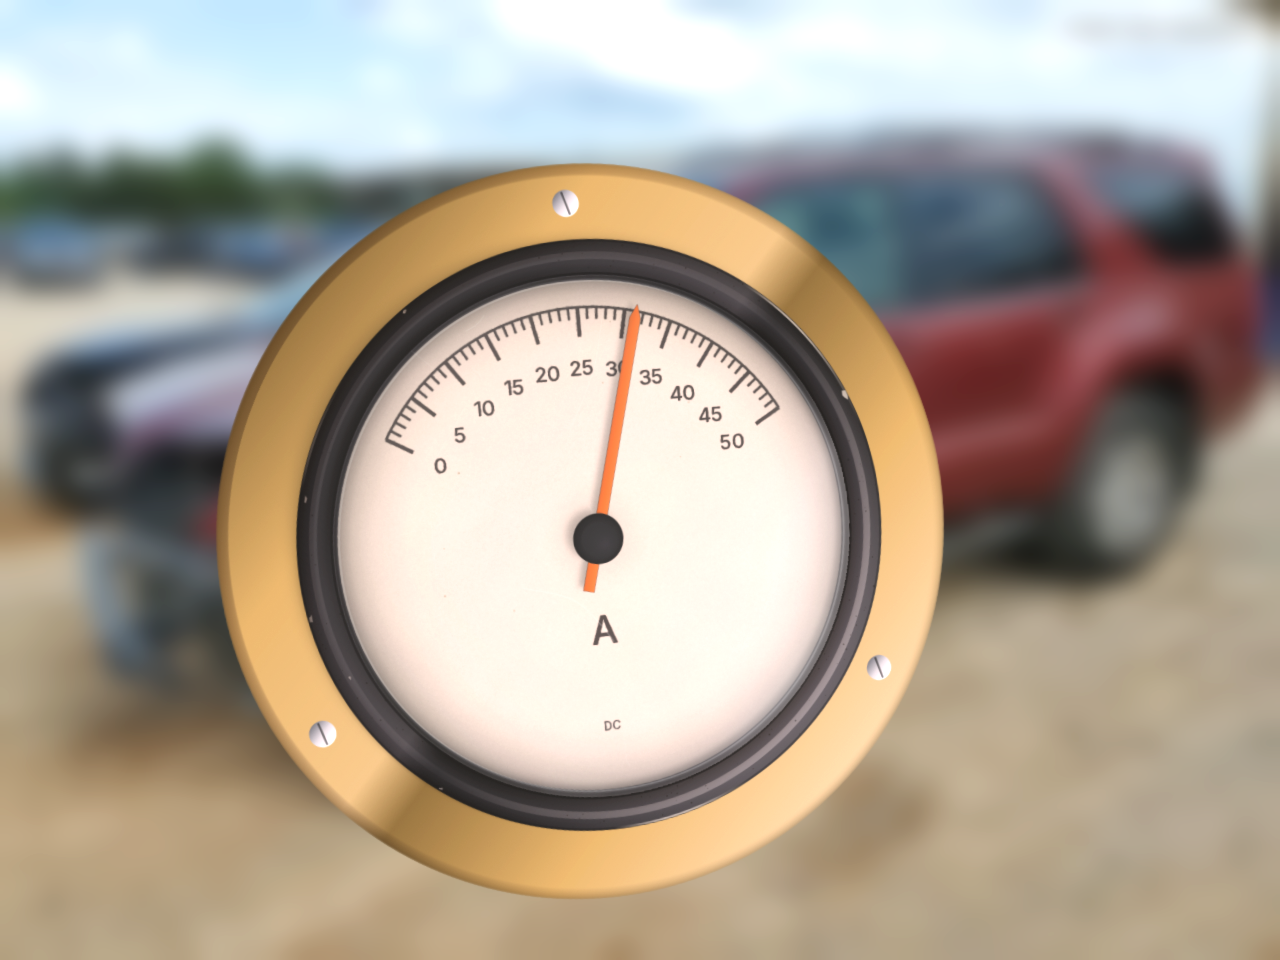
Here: 31A
